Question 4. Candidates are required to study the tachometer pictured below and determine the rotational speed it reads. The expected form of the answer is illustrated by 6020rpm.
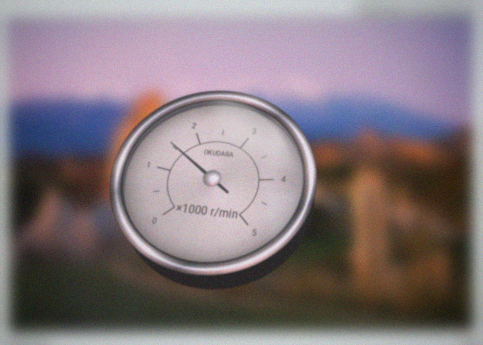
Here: 1500rpm
